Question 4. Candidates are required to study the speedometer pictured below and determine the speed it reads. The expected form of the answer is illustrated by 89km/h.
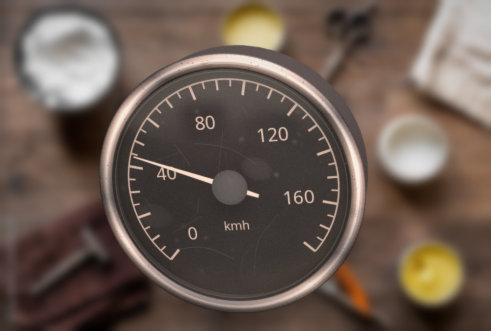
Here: 45km/h
